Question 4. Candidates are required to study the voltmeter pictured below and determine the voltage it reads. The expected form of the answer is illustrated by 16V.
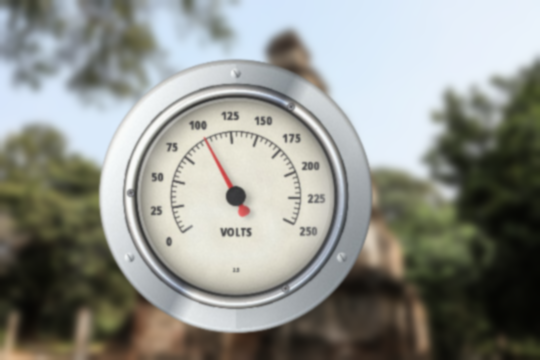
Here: 100V
